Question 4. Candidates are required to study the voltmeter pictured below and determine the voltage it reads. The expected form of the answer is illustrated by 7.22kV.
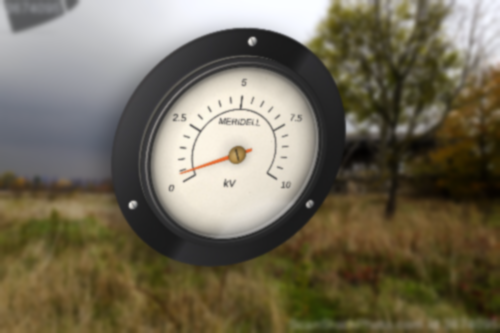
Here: 0.5kV
